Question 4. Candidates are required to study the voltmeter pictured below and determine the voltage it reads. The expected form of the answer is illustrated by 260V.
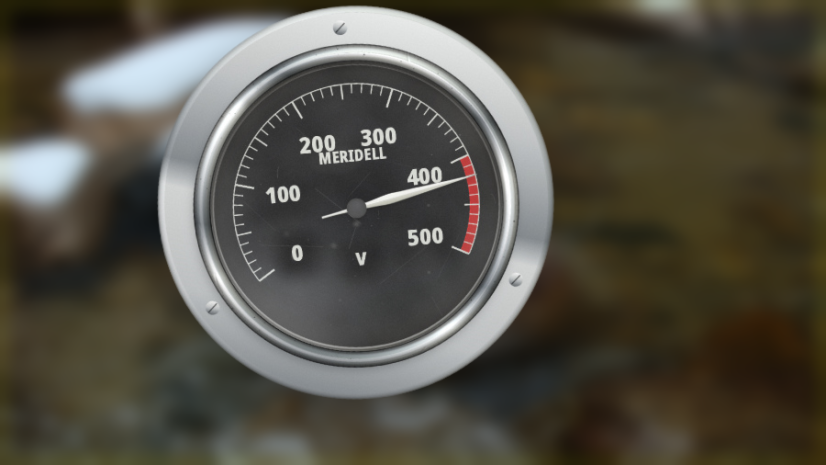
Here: 420V
